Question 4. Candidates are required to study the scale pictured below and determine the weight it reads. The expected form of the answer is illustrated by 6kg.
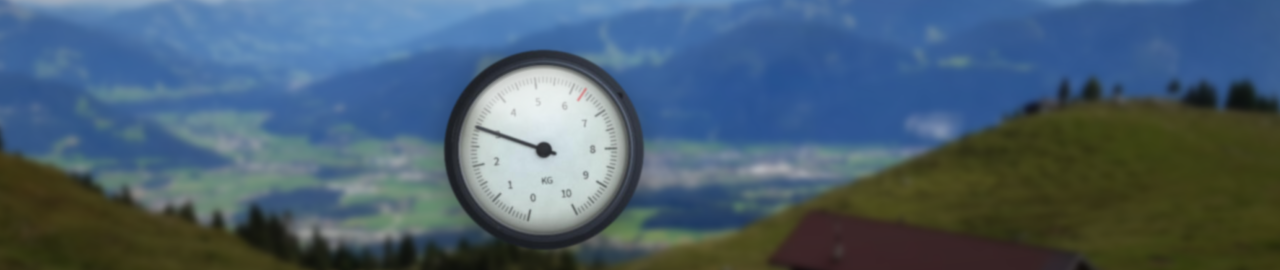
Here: 3kg
